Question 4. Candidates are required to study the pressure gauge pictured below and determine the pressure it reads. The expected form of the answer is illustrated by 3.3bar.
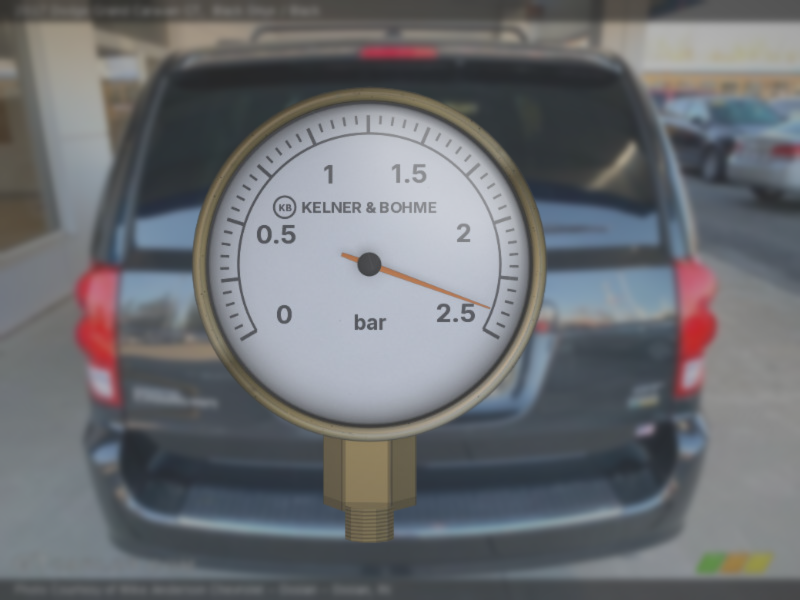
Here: 2.4bar
